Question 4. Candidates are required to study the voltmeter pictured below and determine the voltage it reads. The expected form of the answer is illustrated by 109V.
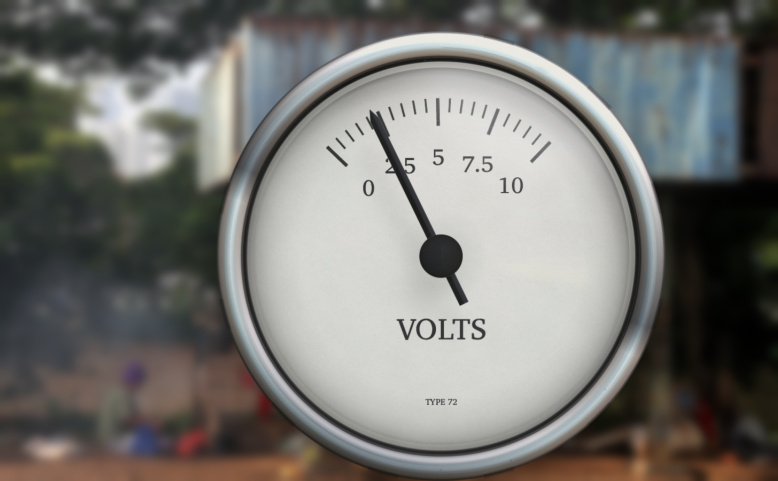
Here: 2.25V
